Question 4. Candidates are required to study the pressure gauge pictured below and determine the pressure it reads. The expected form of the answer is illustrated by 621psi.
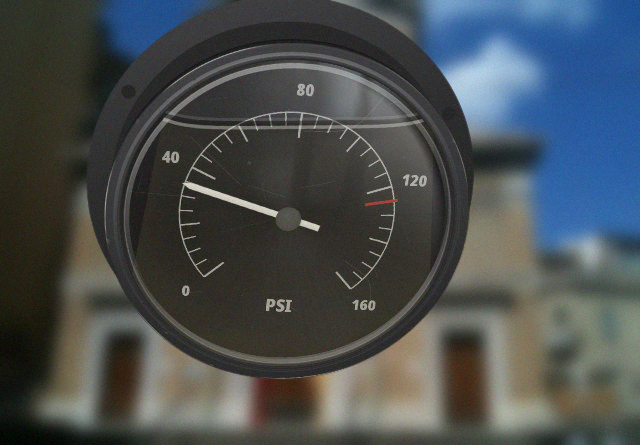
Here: 35psi
